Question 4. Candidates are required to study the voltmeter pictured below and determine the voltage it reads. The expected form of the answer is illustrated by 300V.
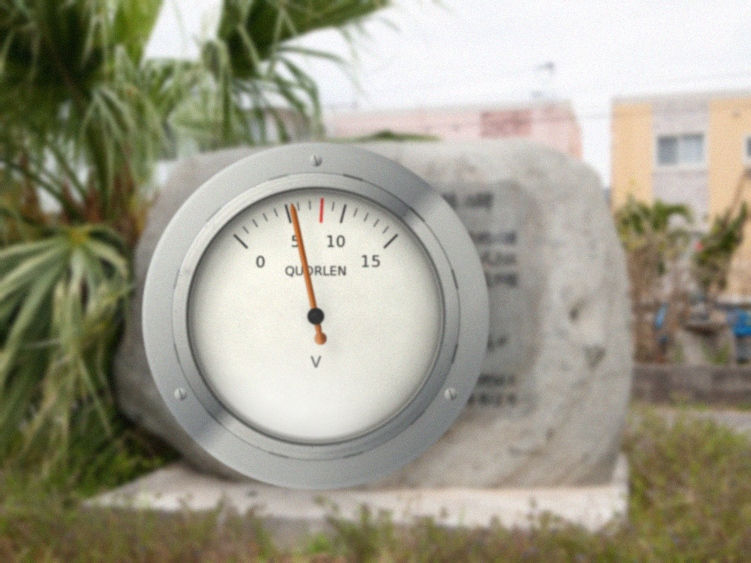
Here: 5.5V
